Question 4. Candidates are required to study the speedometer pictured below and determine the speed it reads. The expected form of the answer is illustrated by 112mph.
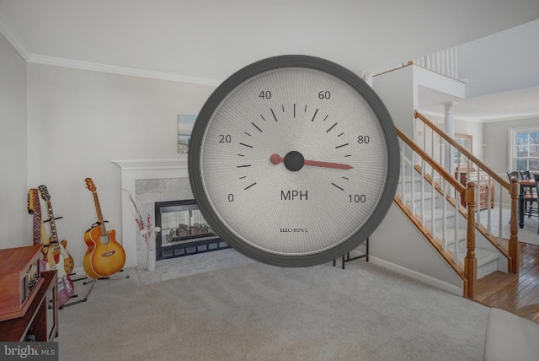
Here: 90mph
